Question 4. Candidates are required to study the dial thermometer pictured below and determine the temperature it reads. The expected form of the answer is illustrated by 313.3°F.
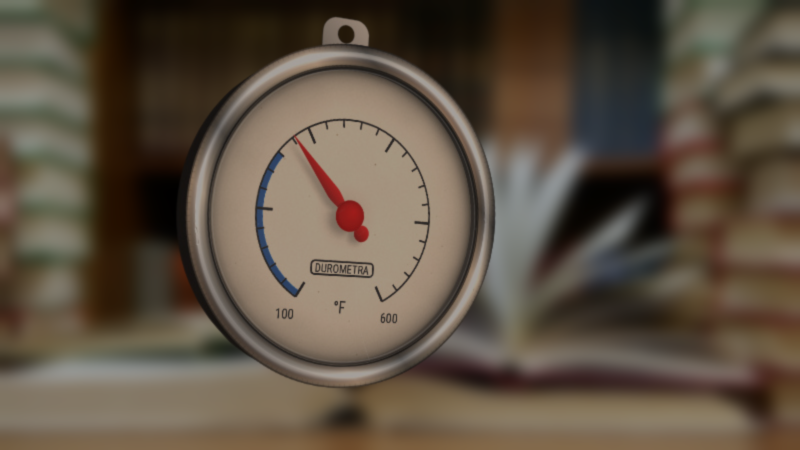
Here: 280°F
